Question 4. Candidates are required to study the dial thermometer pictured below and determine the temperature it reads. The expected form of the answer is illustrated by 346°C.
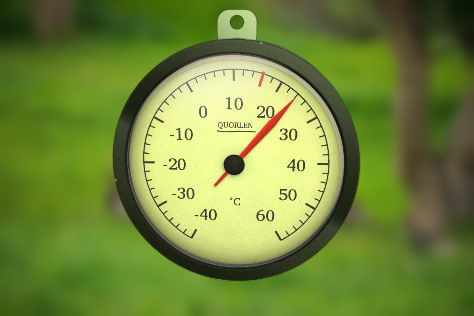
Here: 24°C
